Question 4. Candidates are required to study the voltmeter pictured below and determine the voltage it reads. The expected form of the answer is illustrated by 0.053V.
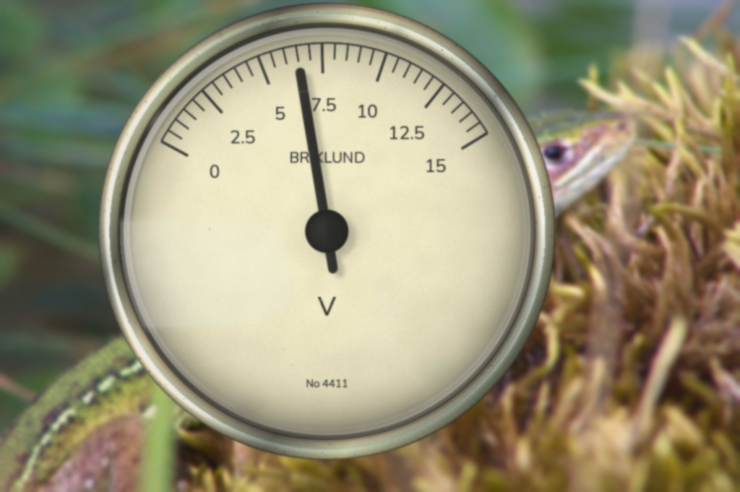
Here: 6.5V
